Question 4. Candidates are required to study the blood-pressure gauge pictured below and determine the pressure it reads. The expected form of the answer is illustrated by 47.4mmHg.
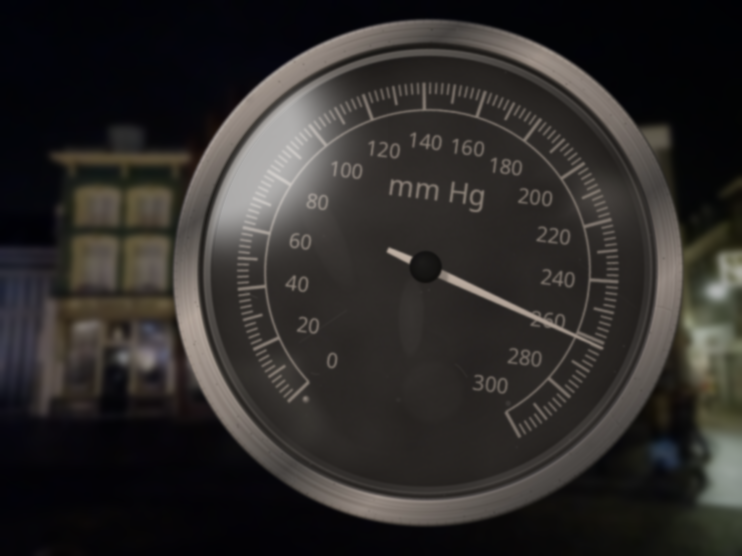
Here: 262mmHg
